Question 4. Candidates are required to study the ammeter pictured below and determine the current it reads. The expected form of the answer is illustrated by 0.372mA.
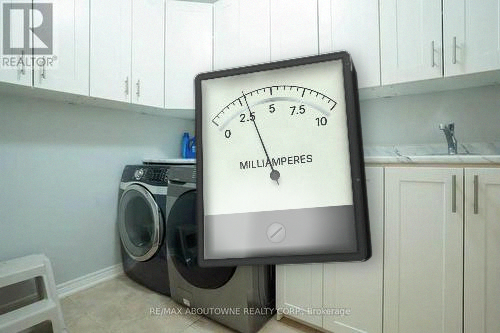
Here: 3mA
